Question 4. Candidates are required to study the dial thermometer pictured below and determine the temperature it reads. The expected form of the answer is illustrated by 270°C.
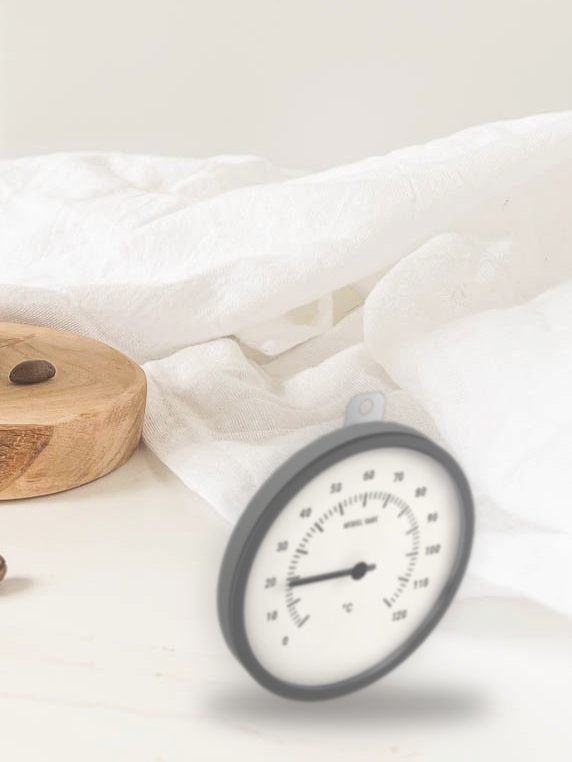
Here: 20°C
